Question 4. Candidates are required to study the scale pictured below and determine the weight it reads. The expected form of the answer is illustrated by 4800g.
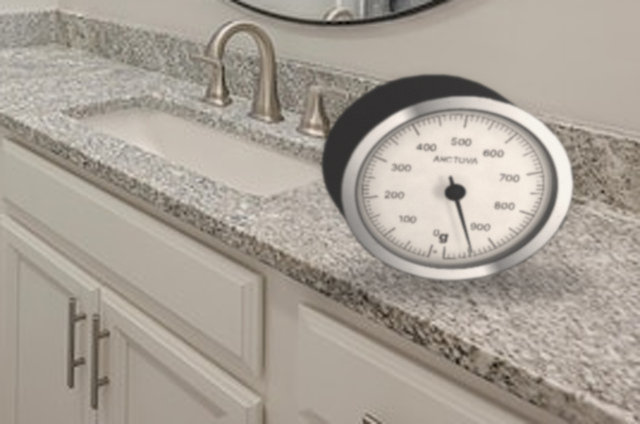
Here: 950g
